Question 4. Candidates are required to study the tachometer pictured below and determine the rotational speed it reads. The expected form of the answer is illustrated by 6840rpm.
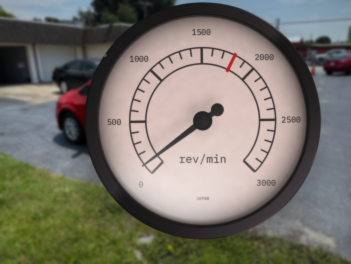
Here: 100rpm
